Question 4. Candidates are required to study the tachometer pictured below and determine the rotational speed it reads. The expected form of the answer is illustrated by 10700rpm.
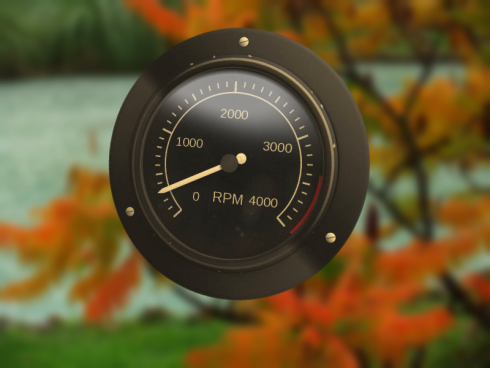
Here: 300rpm
